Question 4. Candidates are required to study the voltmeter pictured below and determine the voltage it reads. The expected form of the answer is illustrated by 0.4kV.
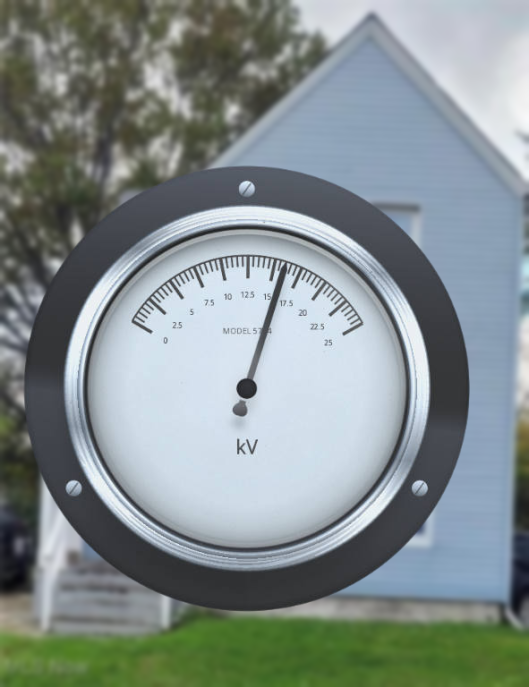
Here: 16kV
